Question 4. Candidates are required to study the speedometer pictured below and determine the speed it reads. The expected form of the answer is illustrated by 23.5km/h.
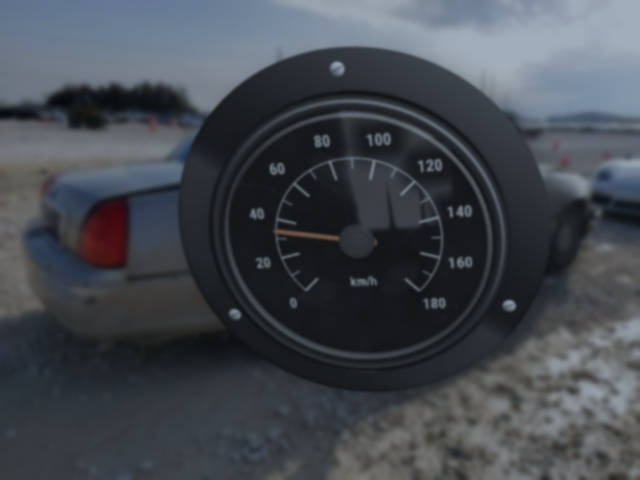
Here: 35km/h
